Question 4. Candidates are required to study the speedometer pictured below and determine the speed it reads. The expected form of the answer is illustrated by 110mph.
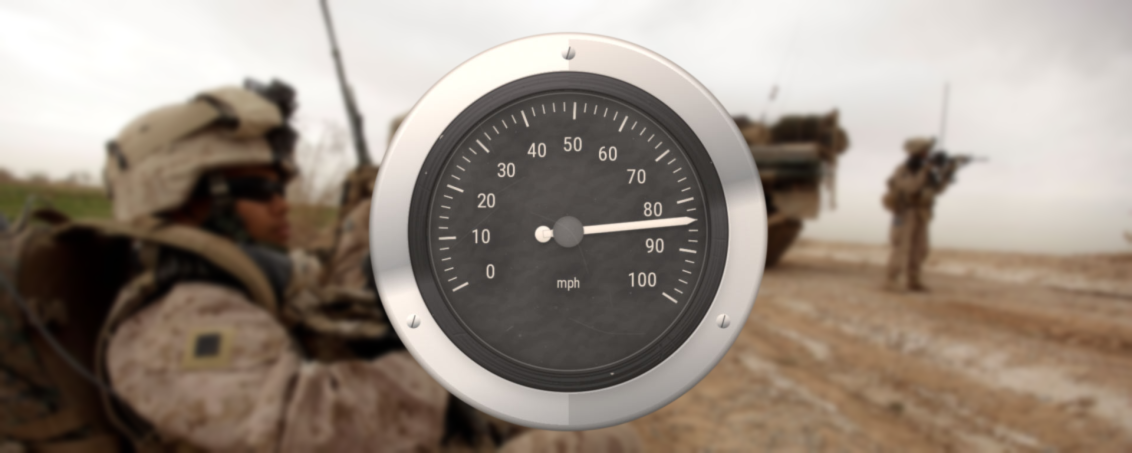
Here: 84mph
